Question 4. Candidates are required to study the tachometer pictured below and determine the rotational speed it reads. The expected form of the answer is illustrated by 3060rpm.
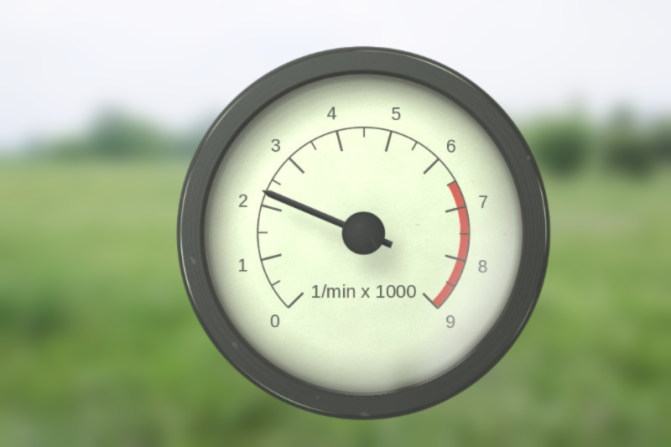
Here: 2250rpm
